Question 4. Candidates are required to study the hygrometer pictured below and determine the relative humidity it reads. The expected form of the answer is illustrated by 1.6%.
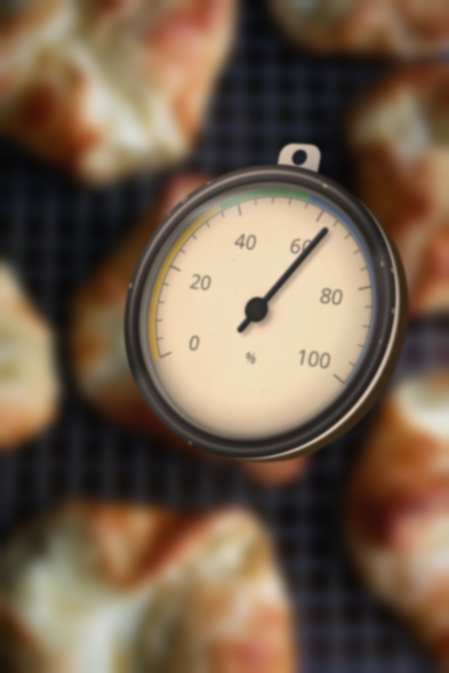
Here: 64%
